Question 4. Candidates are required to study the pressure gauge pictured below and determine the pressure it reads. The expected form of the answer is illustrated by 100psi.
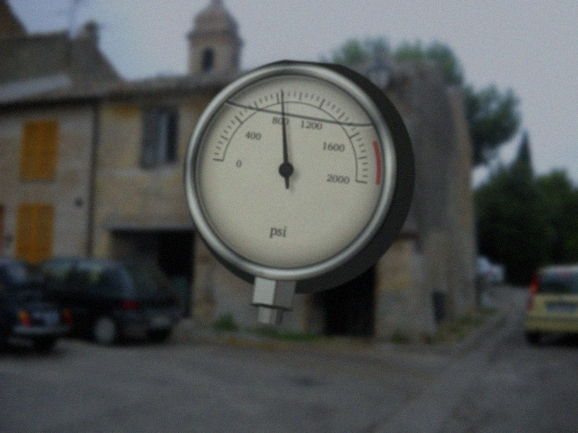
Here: 850psi
